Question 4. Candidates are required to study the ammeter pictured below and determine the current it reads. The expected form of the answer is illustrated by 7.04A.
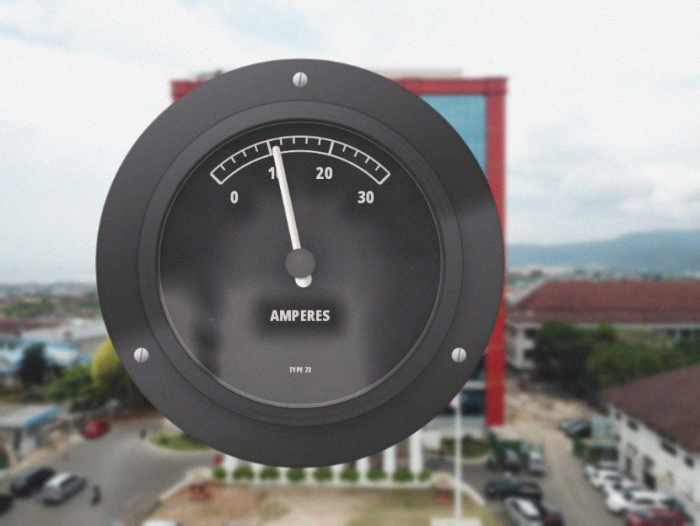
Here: 11A
